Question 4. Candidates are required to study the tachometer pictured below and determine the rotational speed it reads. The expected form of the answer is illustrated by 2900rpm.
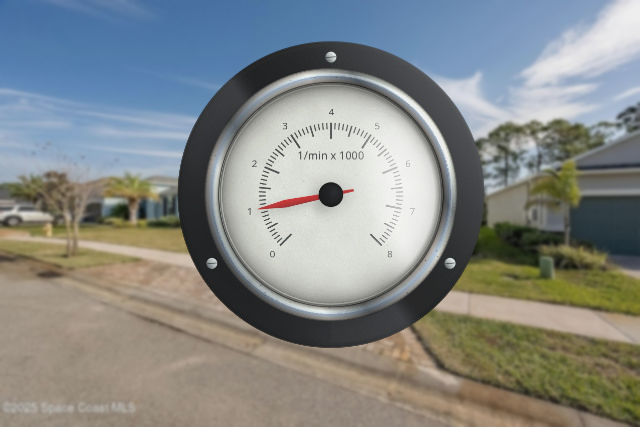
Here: 1000rpm
